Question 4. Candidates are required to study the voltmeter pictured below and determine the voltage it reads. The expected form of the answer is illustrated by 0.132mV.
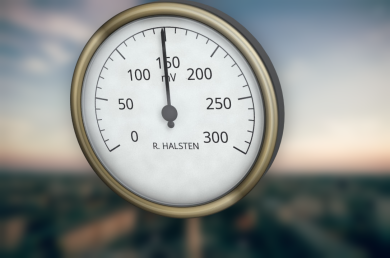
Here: 150mV
